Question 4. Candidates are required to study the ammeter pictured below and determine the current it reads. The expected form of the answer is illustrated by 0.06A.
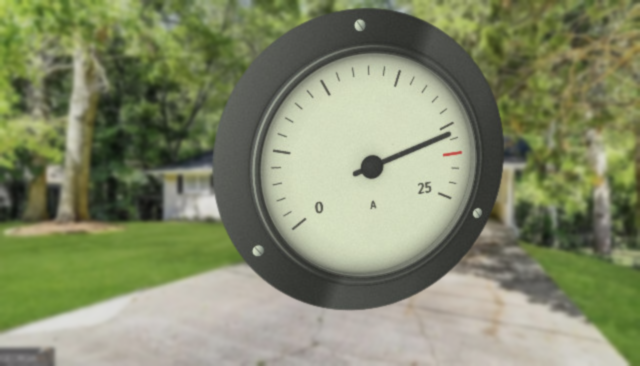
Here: 20.5A
